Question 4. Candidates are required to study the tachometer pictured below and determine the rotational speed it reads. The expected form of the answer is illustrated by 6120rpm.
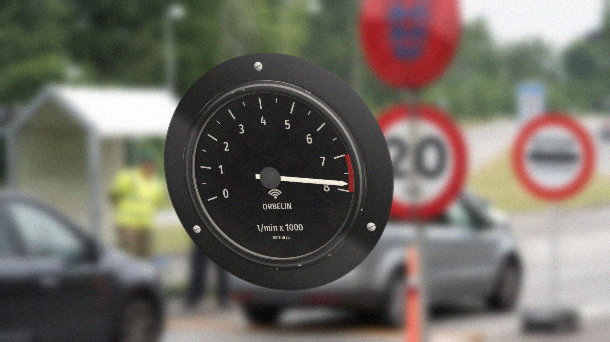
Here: 7750rpm
